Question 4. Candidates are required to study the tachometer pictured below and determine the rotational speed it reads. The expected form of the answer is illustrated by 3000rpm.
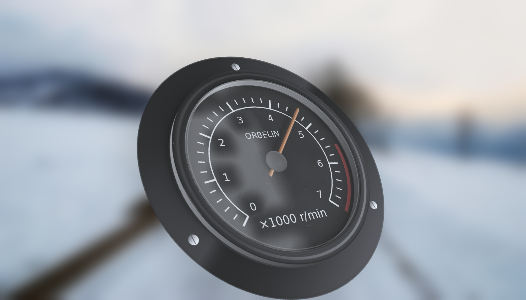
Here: 4600rpm
